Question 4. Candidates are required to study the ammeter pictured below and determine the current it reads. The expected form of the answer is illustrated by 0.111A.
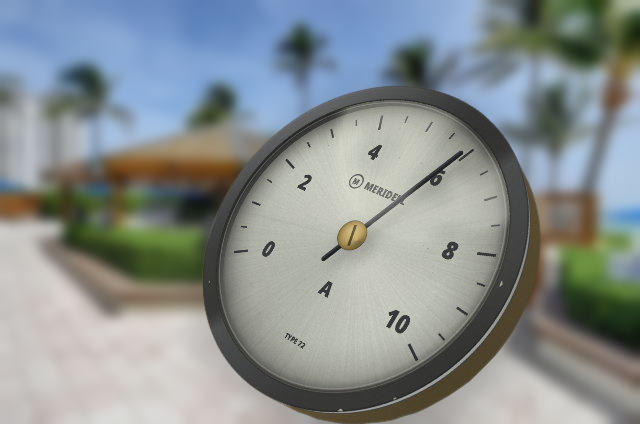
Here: 6A
